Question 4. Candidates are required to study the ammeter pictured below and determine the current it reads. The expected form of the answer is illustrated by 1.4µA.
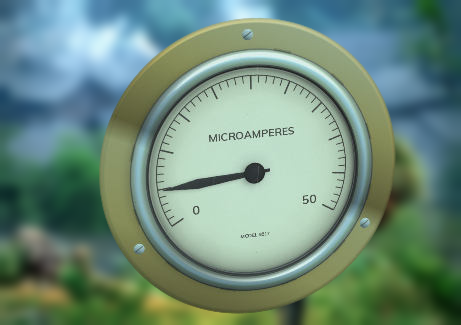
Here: 5µA
